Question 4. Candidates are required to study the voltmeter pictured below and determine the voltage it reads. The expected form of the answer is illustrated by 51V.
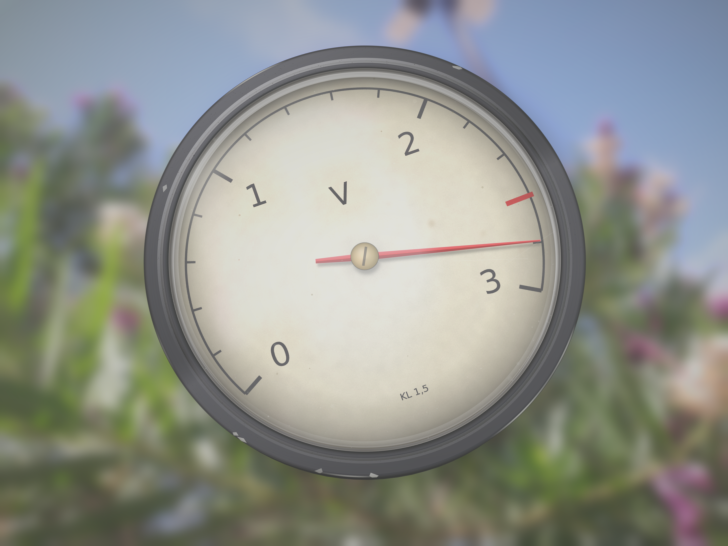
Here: 2.8V
